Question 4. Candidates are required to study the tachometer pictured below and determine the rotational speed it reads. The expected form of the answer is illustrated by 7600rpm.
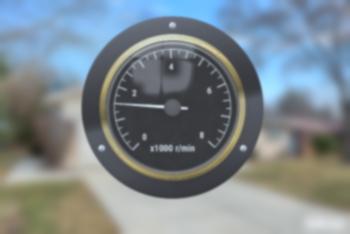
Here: 1500rpm
